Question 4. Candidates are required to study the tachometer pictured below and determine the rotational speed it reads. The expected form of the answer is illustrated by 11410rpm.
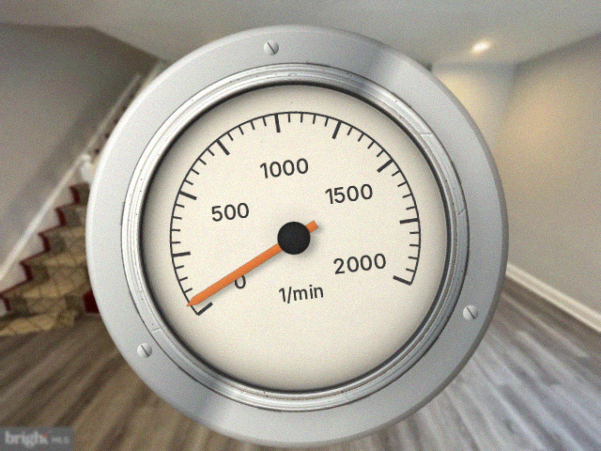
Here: 50rpm
